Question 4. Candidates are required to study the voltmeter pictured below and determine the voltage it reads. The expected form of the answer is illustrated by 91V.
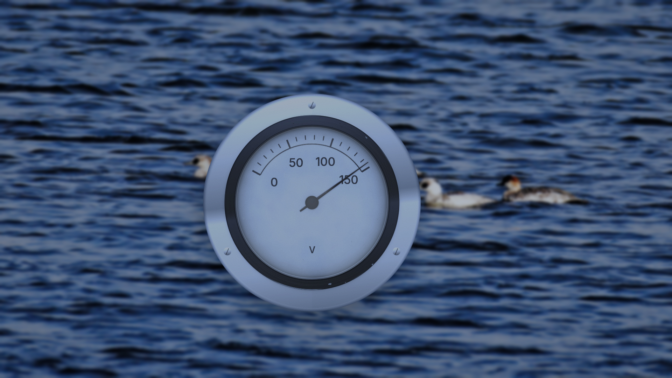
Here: 145V
